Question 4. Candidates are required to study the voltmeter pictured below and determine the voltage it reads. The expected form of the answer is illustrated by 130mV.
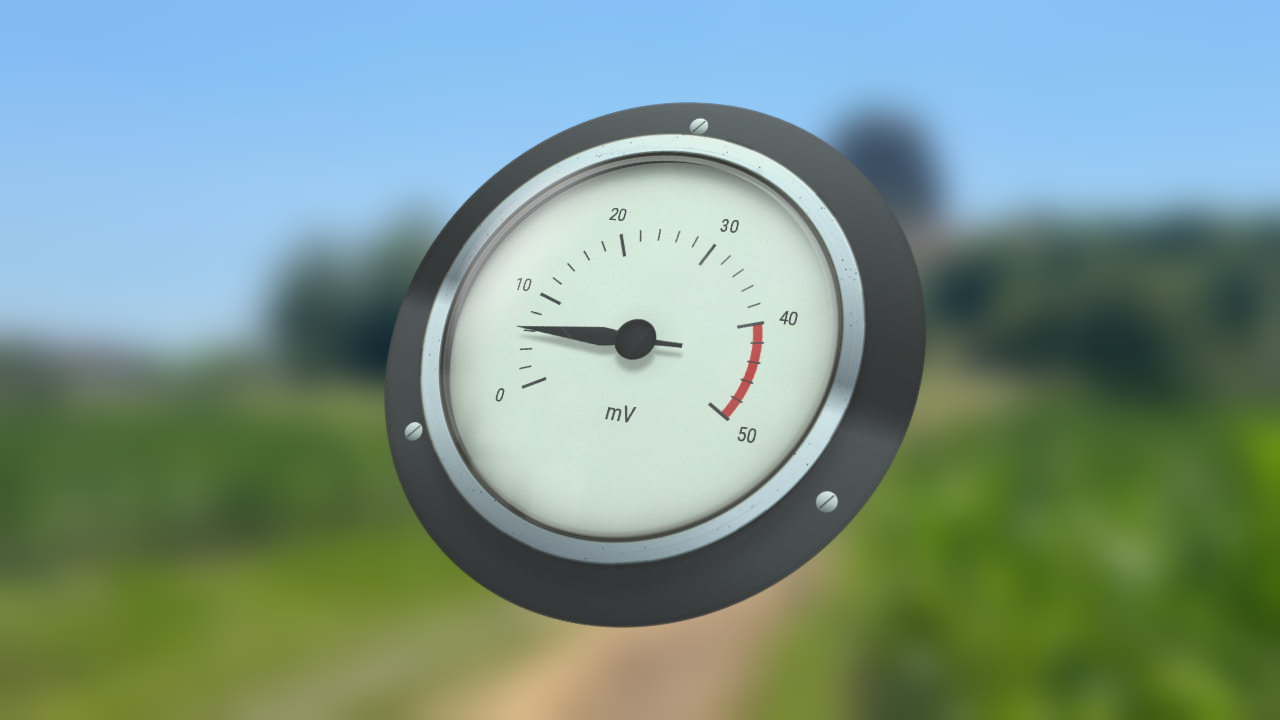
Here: 6mV
